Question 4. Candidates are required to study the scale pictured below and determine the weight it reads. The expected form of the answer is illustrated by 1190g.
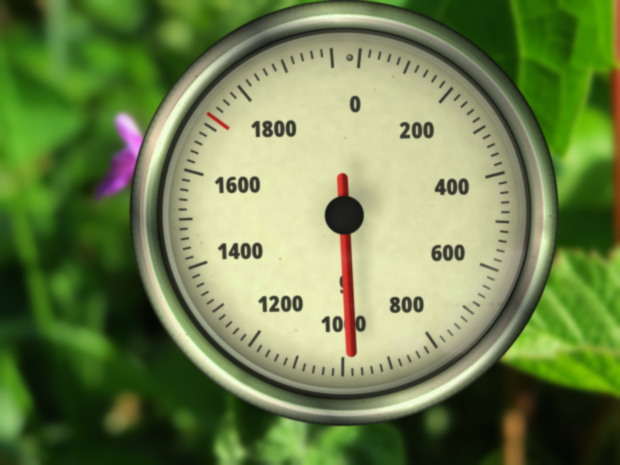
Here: 980g
